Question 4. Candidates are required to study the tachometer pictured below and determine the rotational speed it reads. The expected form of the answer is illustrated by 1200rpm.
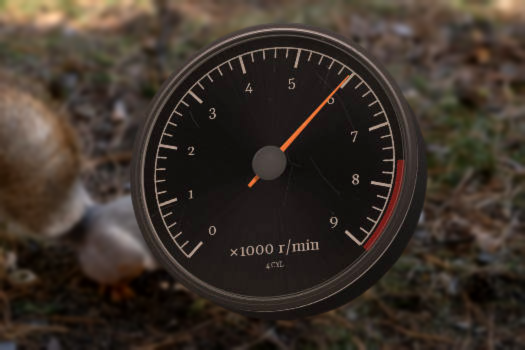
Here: 6000rpm
